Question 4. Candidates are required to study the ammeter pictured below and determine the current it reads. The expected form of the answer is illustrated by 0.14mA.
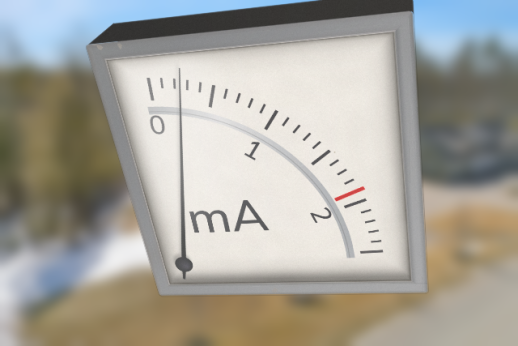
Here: 0.25mA
